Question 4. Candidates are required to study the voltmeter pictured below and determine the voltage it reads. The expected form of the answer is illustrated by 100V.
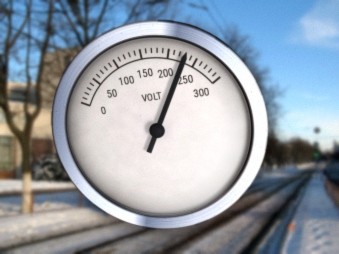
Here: 230V
